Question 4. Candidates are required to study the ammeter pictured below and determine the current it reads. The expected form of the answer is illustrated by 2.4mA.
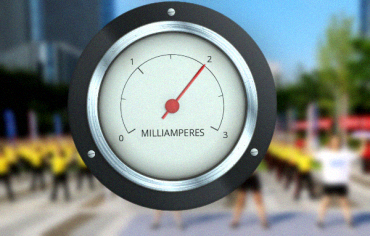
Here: 2mA
